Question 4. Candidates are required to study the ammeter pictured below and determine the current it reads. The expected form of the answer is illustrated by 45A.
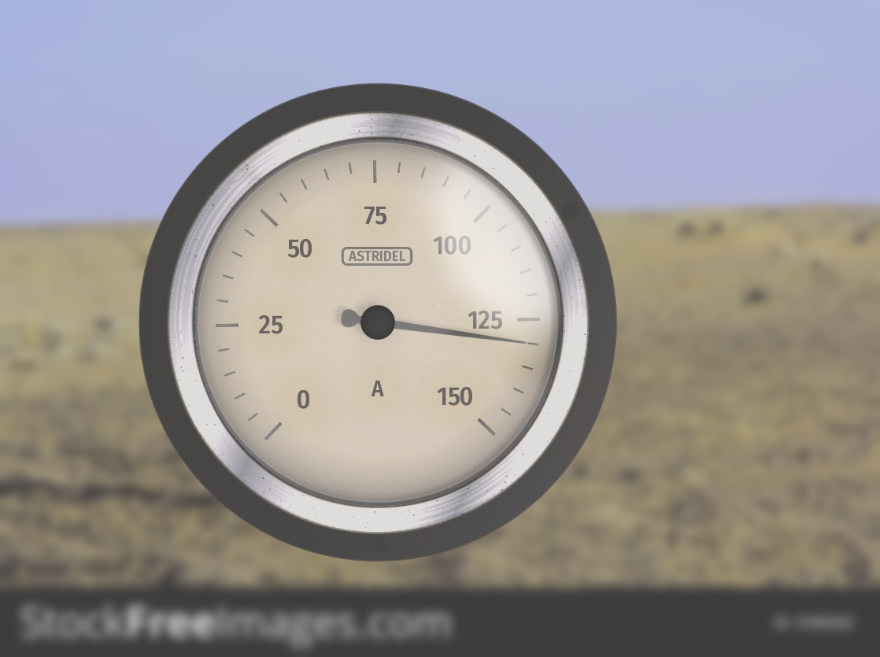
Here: 130A
